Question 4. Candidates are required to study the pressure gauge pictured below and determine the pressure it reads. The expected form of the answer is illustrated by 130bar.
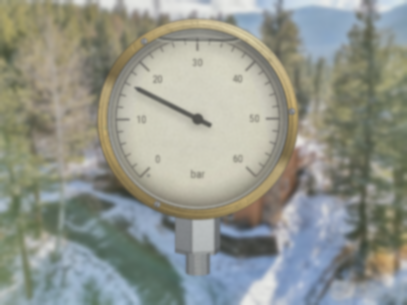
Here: 16bar
